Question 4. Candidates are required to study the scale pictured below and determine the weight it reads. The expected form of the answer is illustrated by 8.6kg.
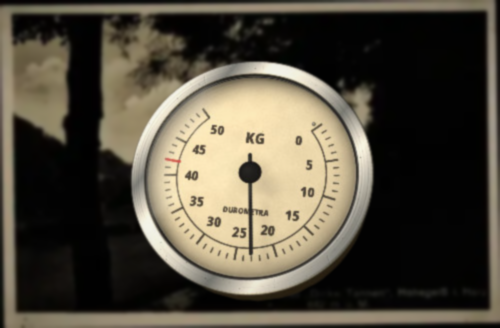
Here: 23kg
